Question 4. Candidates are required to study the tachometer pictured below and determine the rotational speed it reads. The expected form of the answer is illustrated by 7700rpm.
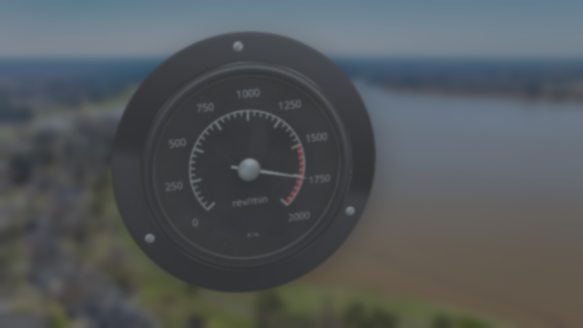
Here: 1750rpm
